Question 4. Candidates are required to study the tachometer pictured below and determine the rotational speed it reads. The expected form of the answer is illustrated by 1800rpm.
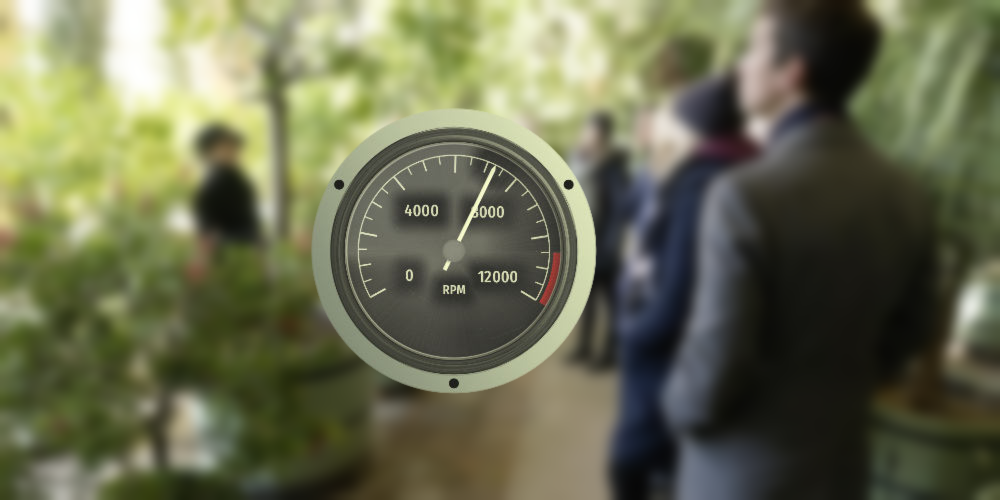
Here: 7250rpm
